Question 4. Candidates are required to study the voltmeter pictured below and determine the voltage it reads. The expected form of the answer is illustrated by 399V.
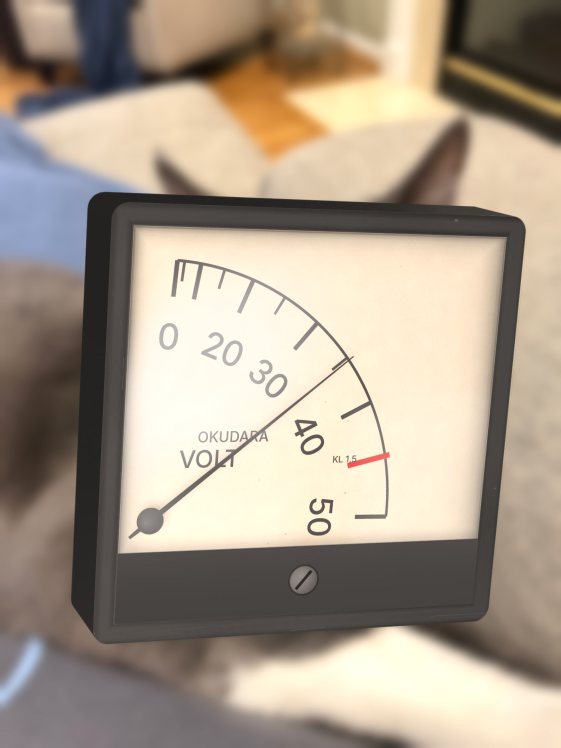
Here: 35V
